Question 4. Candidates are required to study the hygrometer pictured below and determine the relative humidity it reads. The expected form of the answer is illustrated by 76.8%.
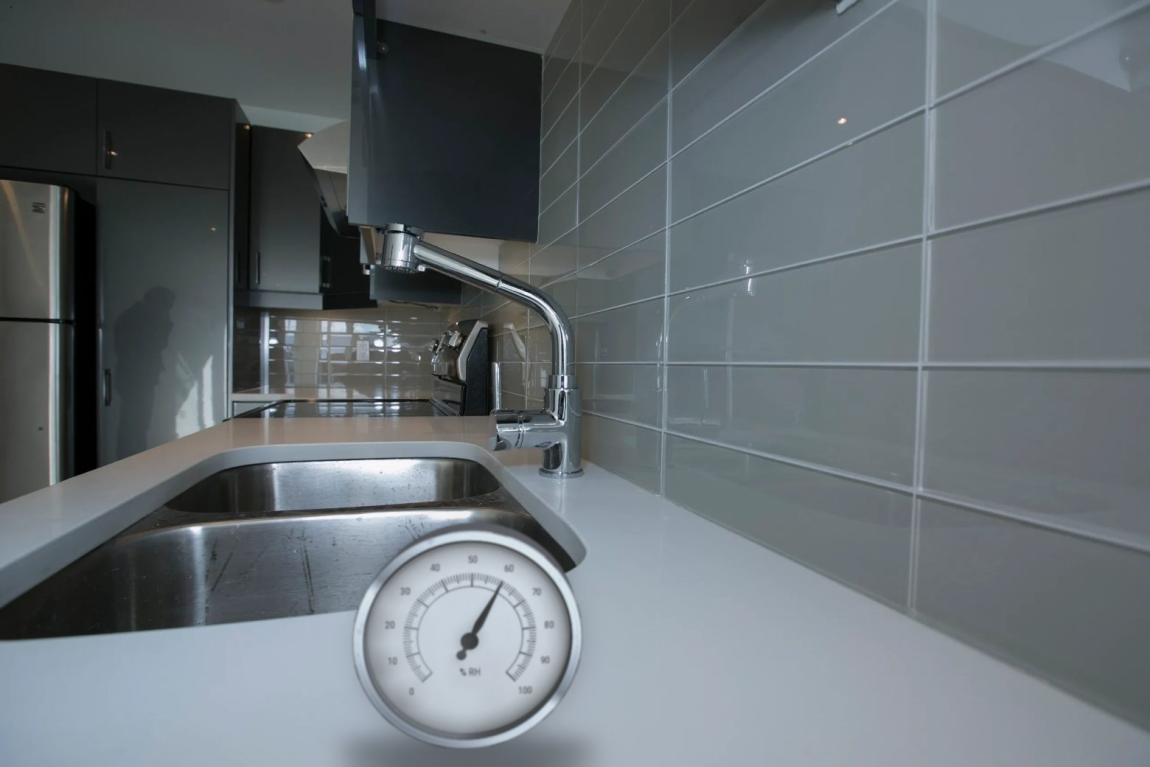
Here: 60%
